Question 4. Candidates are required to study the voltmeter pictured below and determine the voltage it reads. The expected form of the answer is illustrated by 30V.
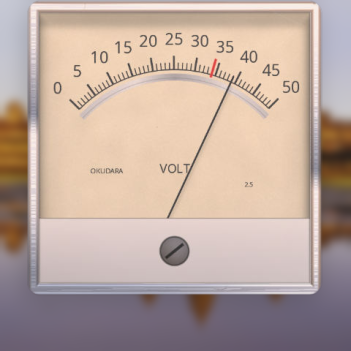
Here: 39V
